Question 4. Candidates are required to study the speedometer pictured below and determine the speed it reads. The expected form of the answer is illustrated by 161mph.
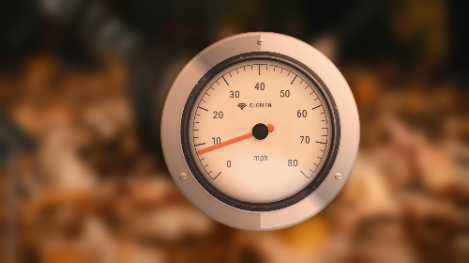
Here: 8mph
